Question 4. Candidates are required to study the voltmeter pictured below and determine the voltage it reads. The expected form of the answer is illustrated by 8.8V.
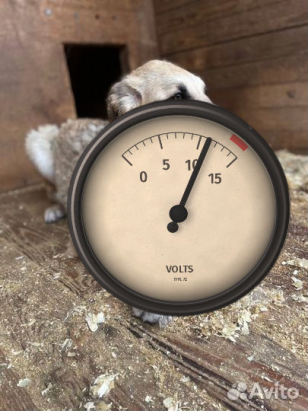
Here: 11V
